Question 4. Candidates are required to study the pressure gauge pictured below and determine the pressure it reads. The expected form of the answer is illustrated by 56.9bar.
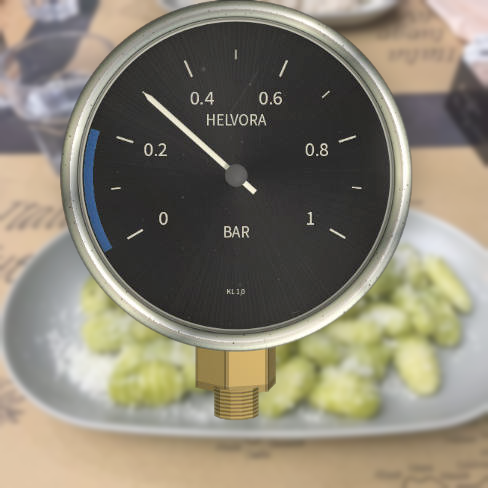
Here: 0.3bar
